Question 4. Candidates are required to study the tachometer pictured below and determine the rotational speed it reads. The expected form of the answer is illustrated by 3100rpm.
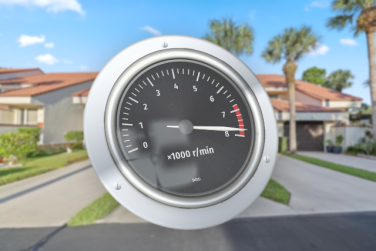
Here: 7800rpm
